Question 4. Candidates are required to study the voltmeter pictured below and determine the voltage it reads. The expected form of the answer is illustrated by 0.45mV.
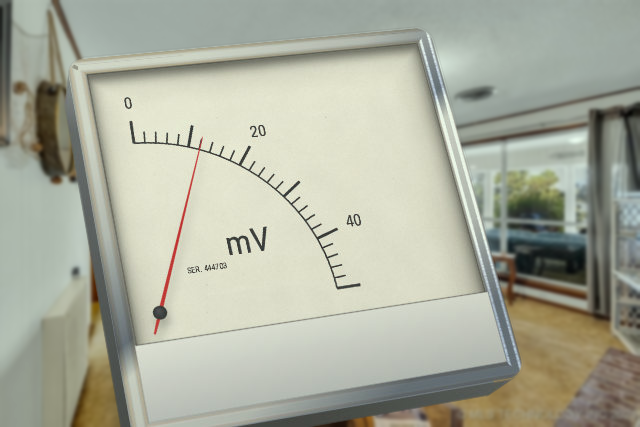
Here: 12mV
